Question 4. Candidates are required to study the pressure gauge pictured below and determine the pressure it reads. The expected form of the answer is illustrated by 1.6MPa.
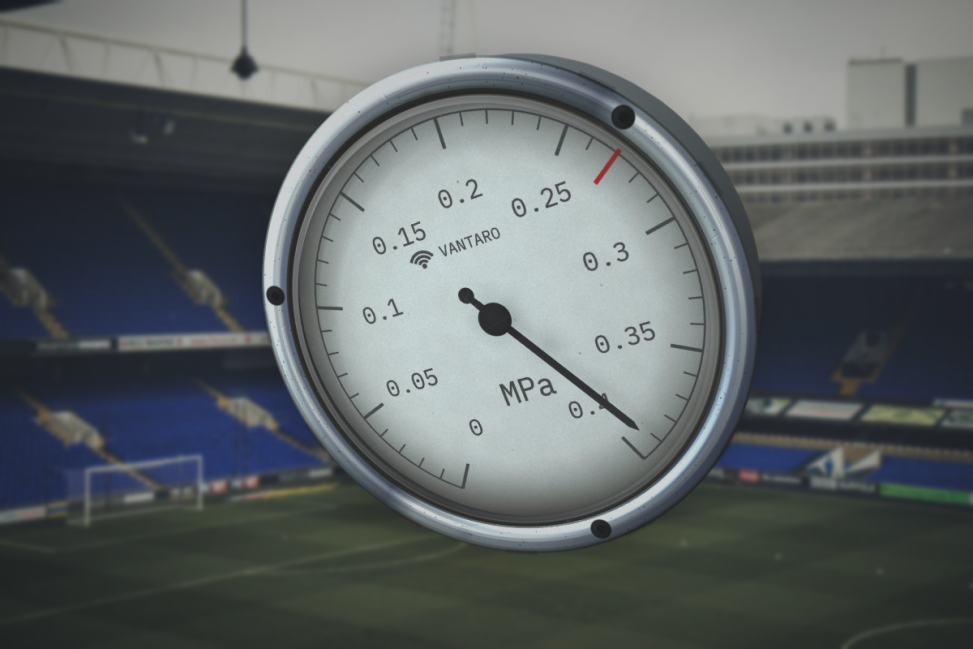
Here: 0.39MPa
